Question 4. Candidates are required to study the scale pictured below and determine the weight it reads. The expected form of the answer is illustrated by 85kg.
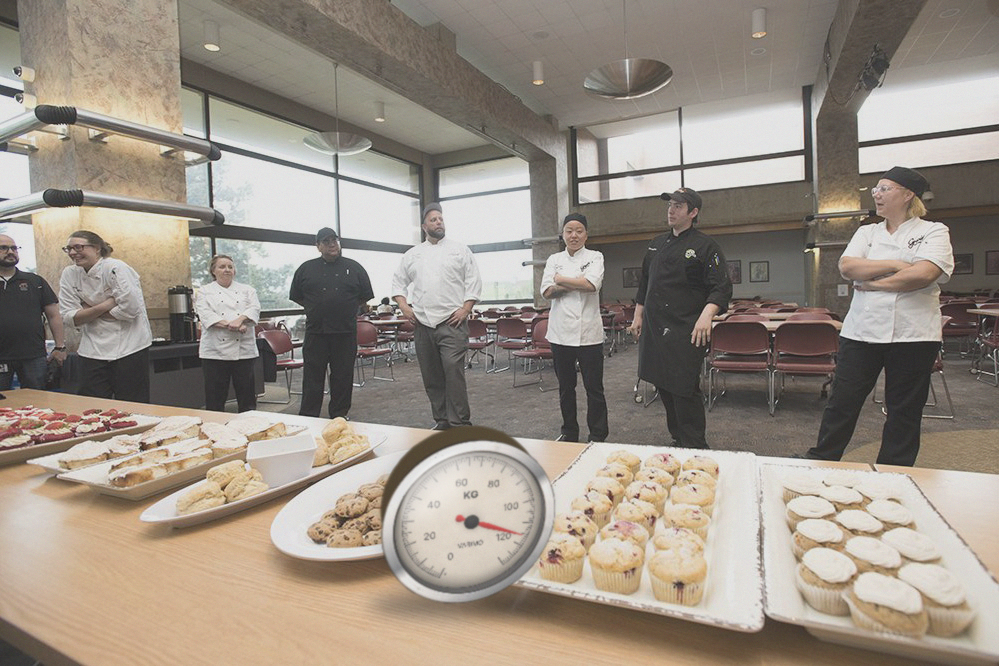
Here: 115kg
